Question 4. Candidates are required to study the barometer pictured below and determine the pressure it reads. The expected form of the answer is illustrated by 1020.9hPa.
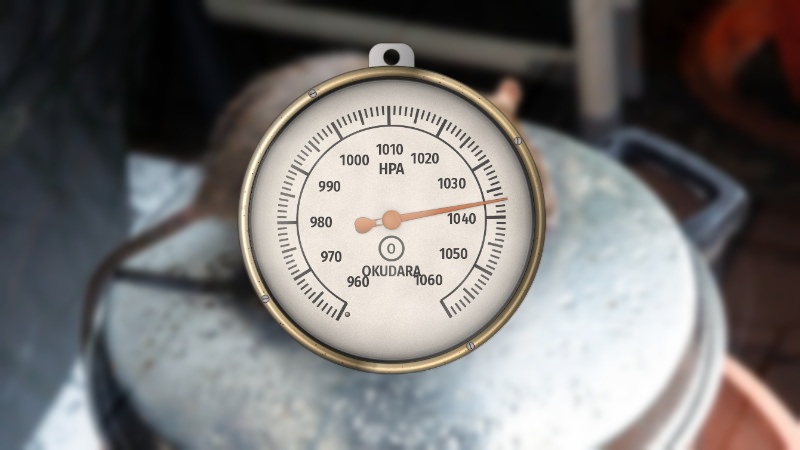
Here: 1037hPa
